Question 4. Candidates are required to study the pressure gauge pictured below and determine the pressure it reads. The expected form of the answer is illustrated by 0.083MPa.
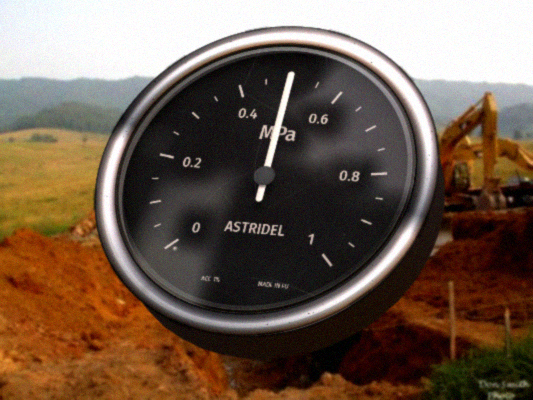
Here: 0.5MPa
